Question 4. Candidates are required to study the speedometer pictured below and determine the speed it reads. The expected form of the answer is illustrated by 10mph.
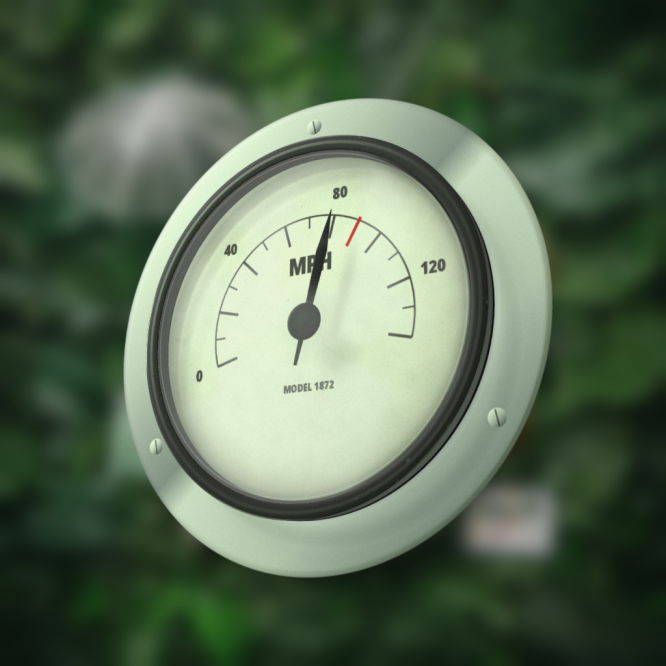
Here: 80mph
